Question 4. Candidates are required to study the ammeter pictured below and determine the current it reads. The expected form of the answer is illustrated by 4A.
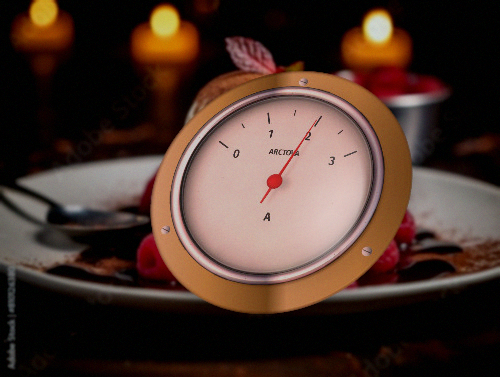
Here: 2A
